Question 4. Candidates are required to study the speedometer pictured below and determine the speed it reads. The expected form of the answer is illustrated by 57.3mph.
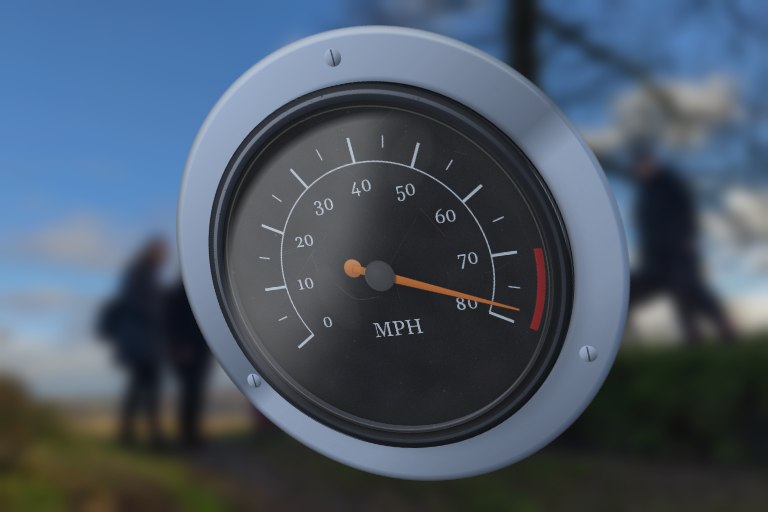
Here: 77.5mph
